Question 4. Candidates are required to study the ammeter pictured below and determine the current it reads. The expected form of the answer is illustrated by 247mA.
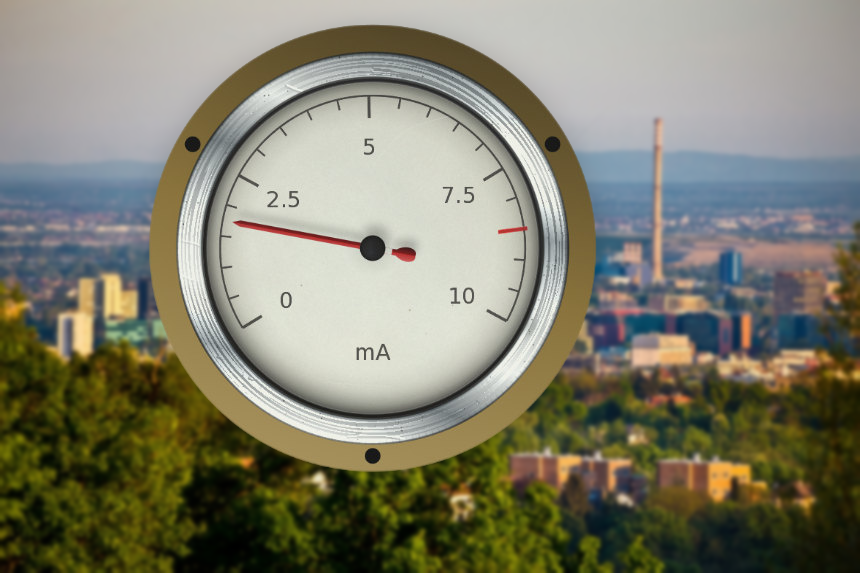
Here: 1.75mA
